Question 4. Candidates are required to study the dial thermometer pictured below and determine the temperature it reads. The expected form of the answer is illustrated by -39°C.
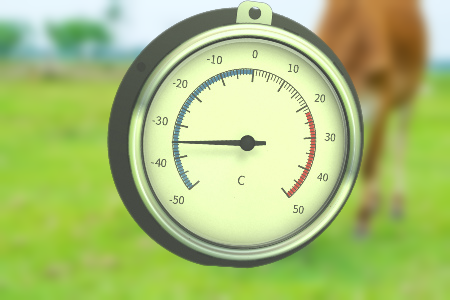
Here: -35°C
